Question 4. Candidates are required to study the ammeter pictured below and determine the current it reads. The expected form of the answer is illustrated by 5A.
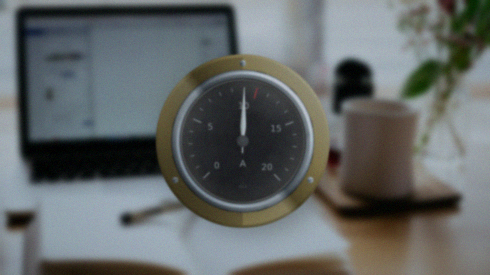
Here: 10A
